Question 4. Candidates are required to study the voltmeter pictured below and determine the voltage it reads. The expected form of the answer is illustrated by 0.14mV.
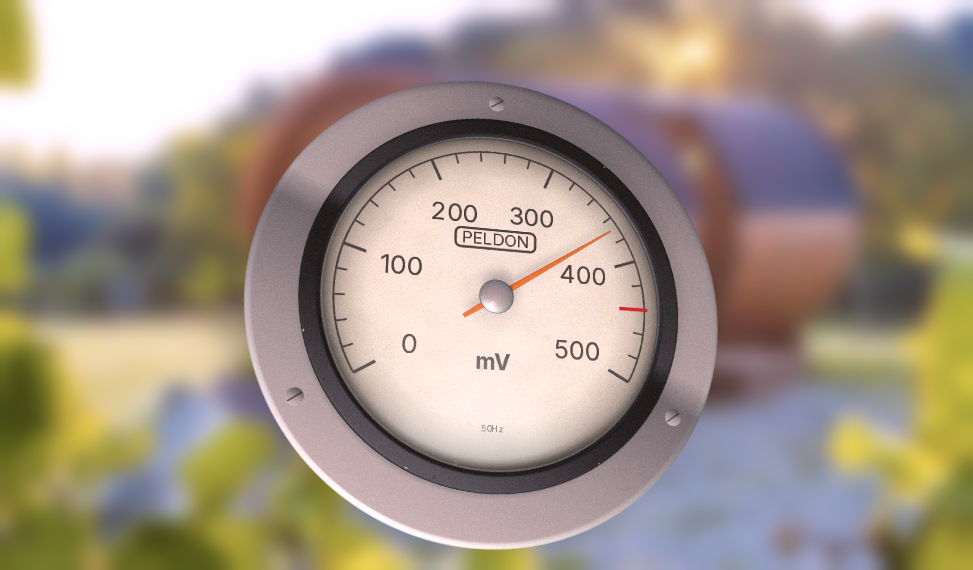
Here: 370mV
